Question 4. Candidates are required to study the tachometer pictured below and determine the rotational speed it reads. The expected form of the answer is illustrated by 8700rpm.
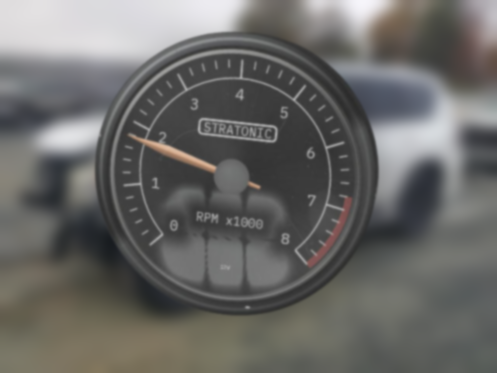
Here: 1800rpm
